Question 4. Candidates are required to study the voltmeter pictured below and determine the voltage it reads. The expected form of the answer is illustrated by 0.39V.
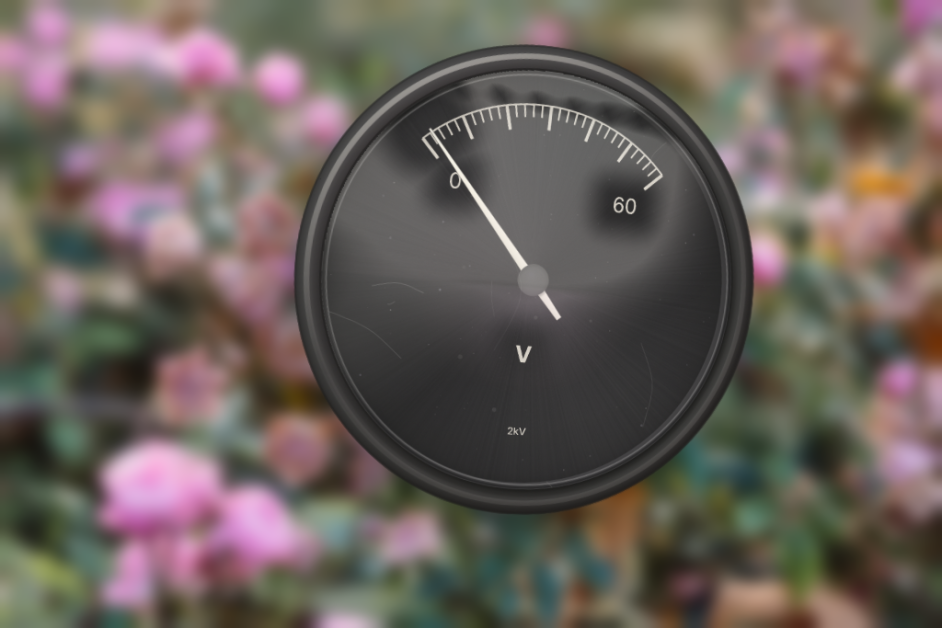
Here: 2V
